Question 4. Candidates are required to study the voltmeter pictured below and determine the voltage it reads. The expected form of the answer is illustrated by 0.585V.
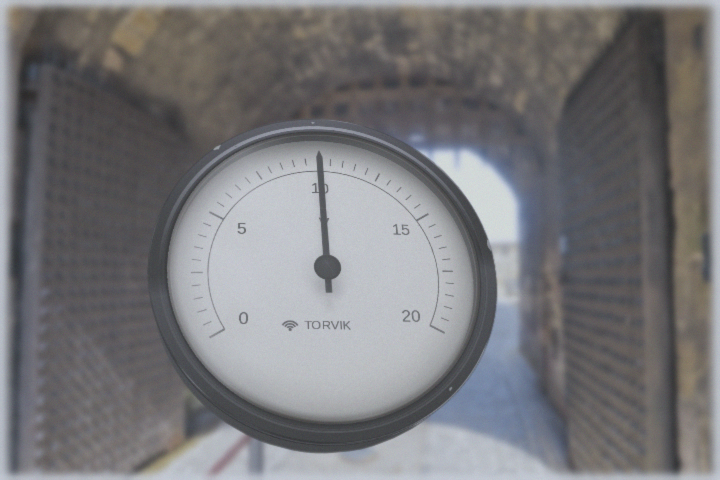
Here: 10V
